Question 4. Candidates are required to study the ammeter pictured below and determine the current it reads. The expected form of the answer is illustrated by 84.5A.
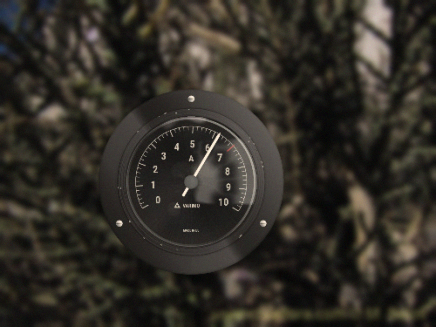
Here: 6.2A
